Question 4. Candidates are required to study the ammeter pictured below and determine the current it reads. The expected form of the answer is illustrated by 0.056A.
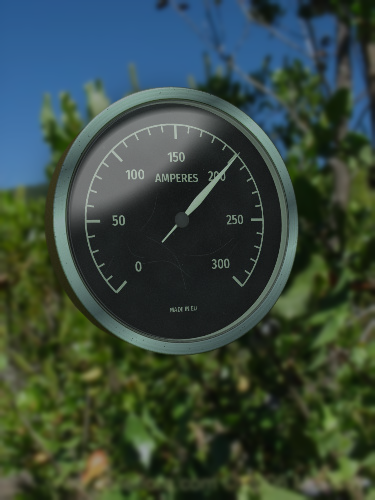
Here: 200A
